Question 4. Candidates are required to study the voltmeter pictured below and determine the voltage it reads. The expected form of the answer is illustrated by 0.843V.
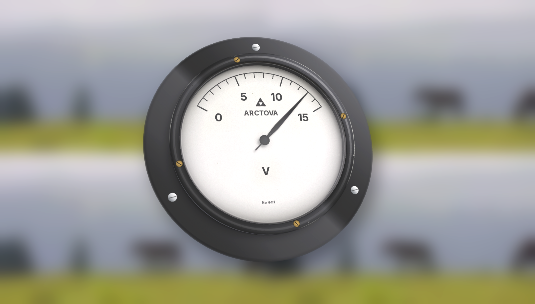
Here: 13V
